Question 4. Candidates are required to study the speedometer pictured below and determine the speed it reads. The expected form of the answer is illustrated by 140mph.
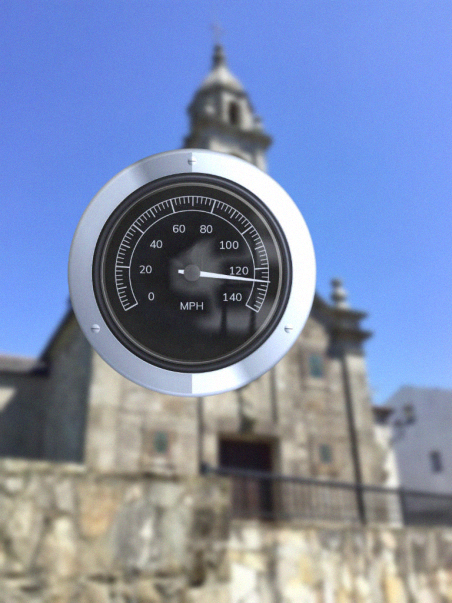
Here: 126mph
